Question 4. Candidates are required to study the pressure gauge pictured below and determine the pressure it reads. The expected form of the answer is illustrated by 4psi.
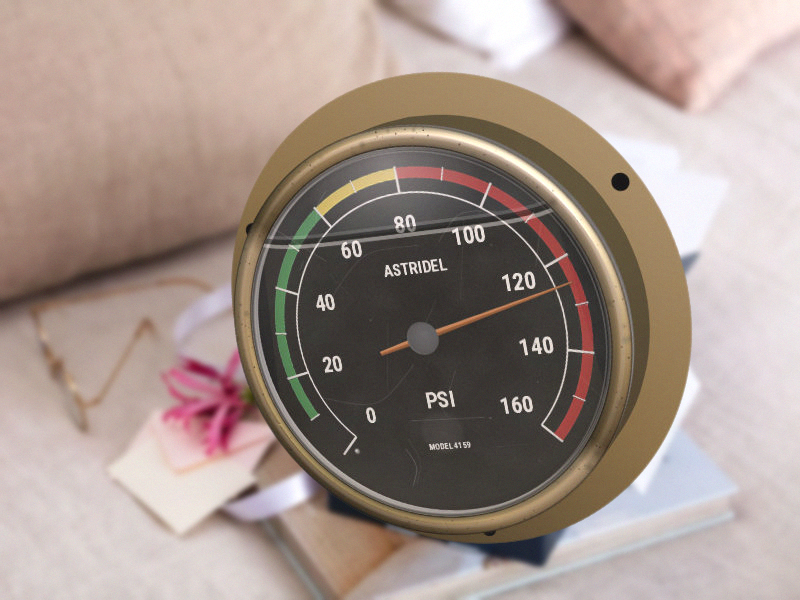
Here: 125psi
